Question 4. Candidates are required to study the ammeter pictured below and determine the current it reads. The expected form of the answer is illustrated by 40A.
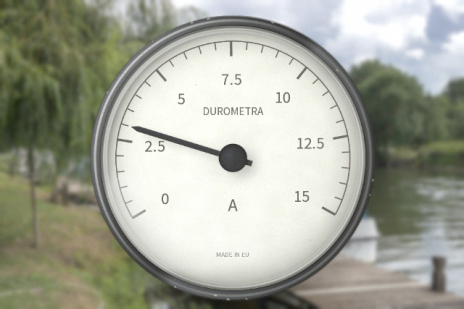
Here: 3A
